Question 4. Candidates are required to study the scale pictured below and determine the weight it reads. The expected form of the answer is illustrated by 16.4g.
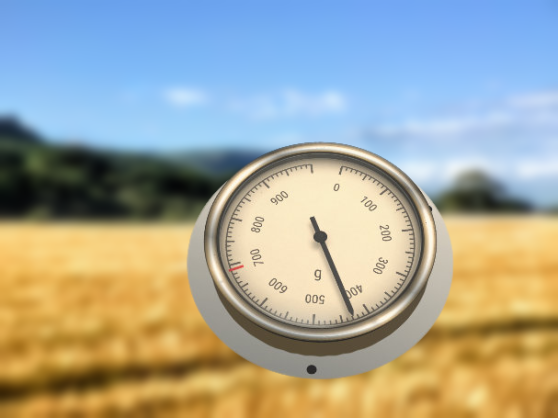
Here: 430g
